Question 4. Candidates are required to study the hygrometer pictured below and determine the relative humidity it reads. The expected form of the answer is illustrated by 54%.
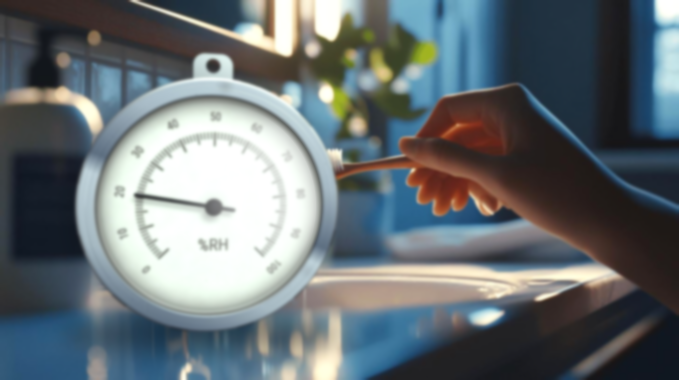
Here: 20%
